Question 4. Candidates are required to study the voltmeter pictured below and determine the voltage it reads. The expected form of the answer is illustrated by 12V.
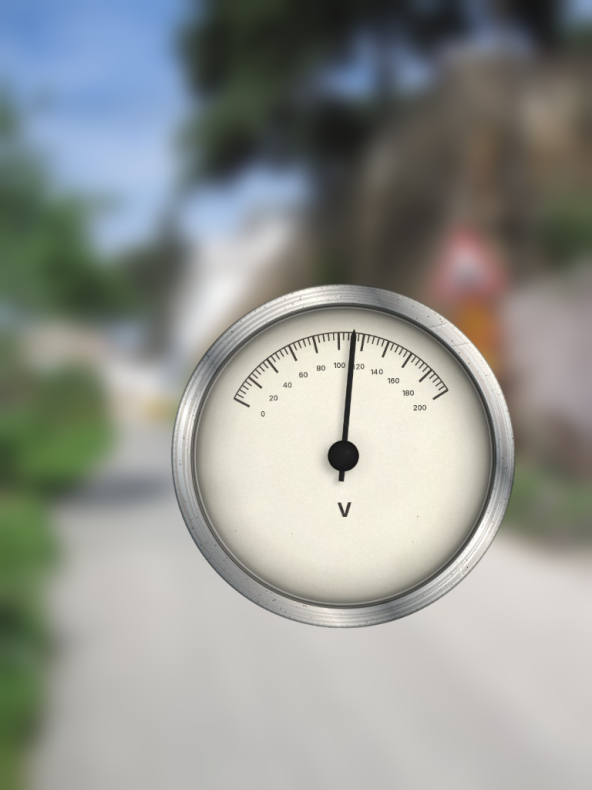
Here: 112V
